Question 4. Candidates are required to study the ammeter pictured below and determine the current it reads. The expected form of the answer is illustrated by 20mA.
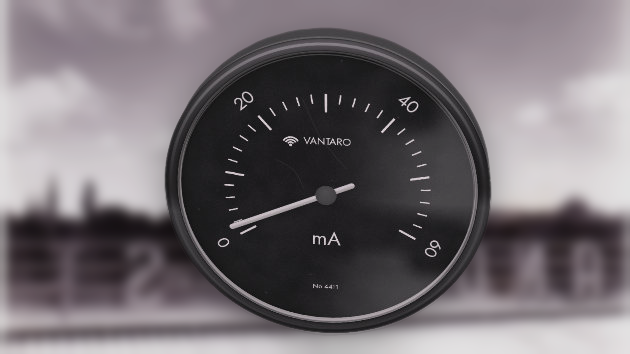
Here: 2mA
